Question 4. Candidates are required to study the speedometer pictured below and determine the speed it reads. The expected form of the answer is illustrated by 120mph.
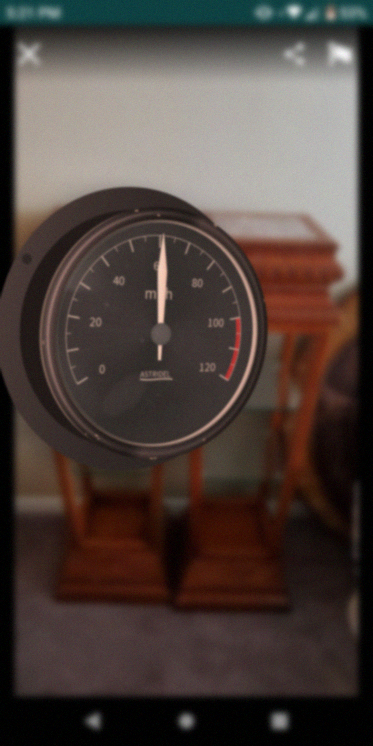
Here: 60mph
